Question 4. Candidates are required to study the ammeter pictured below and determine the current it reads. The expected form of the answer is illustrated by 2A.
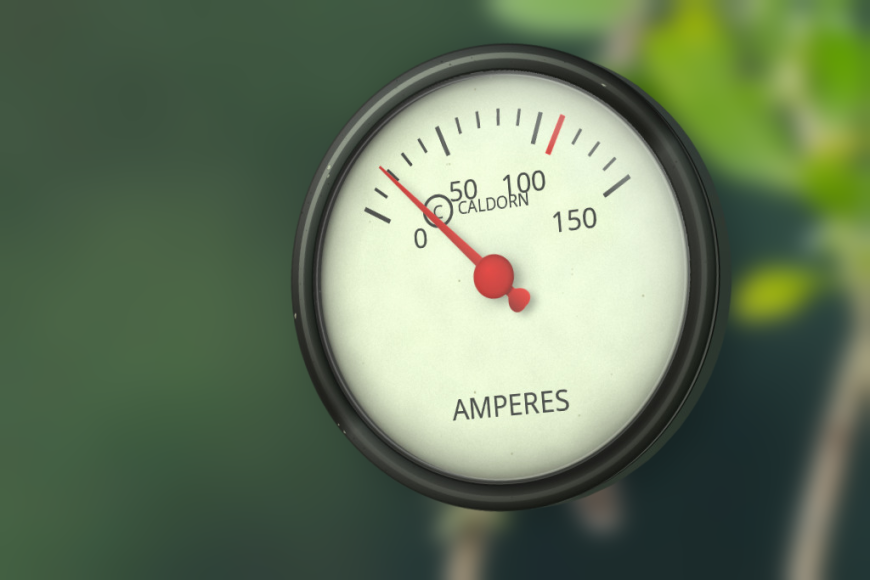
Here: 20A
